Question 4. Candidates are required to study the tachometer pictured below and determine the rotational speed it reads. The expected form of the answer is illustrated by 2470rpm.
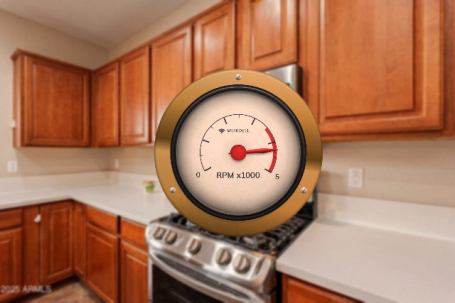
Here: 4250rpm
